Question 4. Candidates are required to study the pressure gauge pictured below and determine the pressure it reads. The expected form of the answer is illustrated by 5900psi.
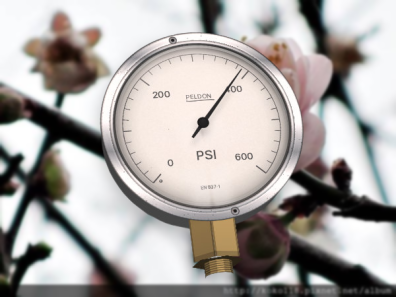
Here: 390psi
